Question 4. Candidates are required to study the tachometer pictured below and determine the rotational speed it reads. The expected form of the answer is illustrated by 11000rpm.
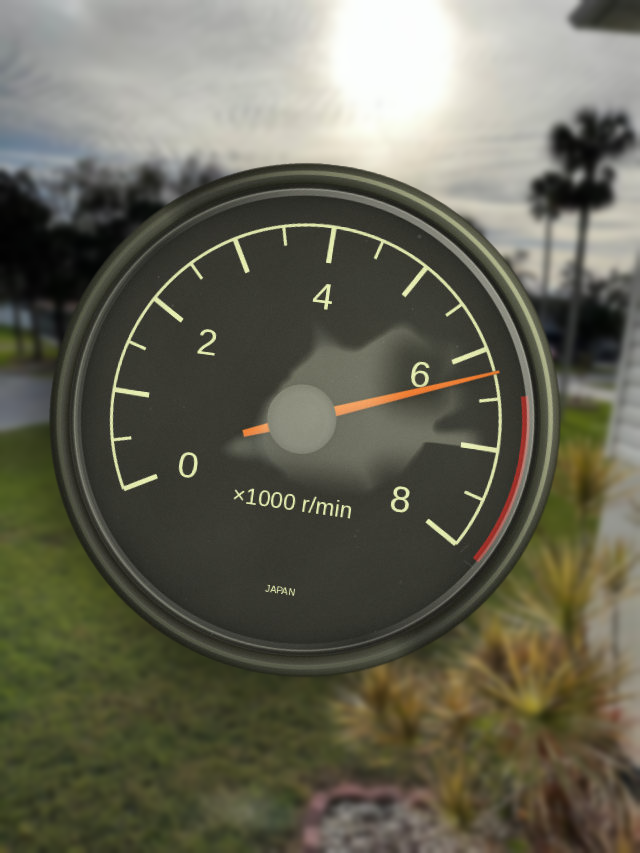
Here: 6250rpm
